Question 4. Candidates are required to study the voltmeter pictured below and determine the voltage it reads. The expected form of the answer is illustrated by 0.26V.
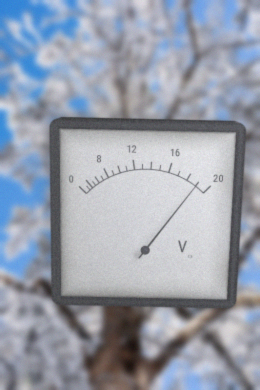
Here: 19V
